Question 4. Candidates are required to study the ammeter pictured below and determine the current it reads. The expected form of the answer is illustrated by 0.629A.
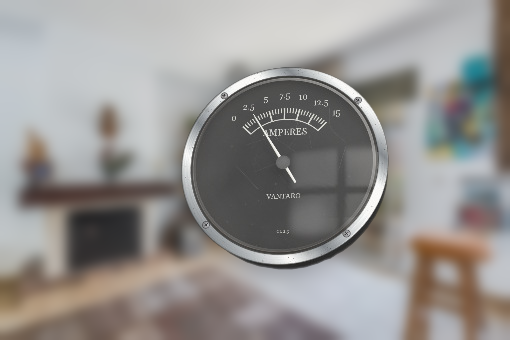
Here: 2.5A
